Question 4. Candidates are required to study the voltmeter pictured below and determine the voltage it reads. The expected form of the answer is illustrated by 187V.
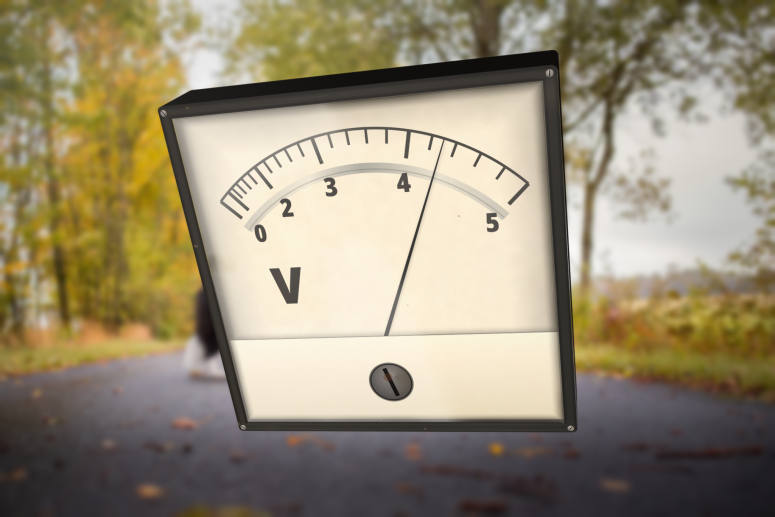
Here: 4.3V
